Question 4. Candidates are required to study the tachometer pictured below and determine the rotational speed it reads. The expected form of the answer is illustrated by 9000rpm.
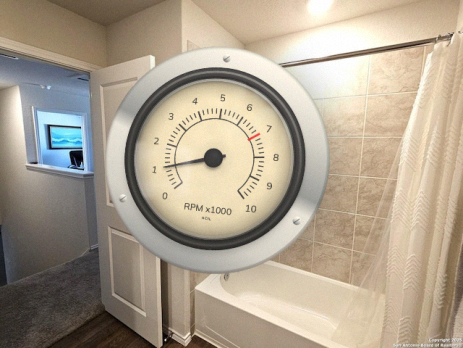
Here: 1000rpm
